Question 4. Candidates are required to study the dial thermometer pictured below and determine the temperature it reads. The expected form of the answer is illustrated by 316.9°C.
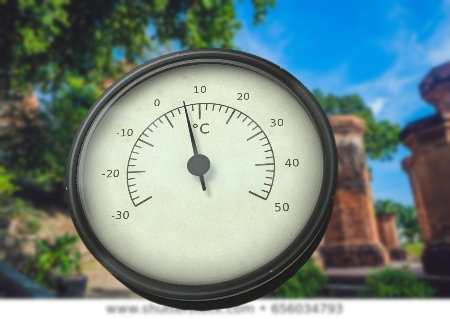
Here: 6°C
